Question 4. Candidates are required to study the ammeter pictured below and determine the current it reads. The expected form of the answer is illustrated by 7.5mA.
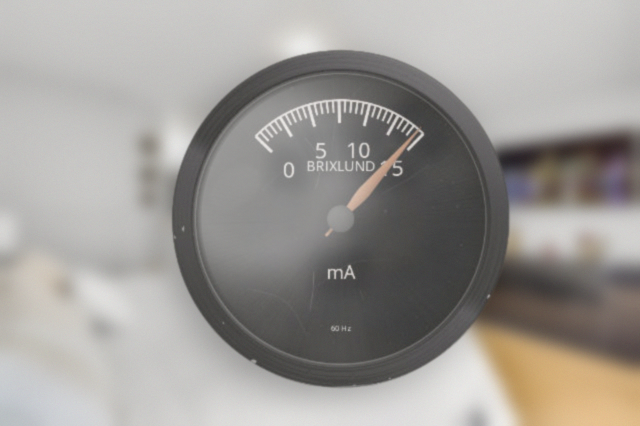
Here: 14.5mA
